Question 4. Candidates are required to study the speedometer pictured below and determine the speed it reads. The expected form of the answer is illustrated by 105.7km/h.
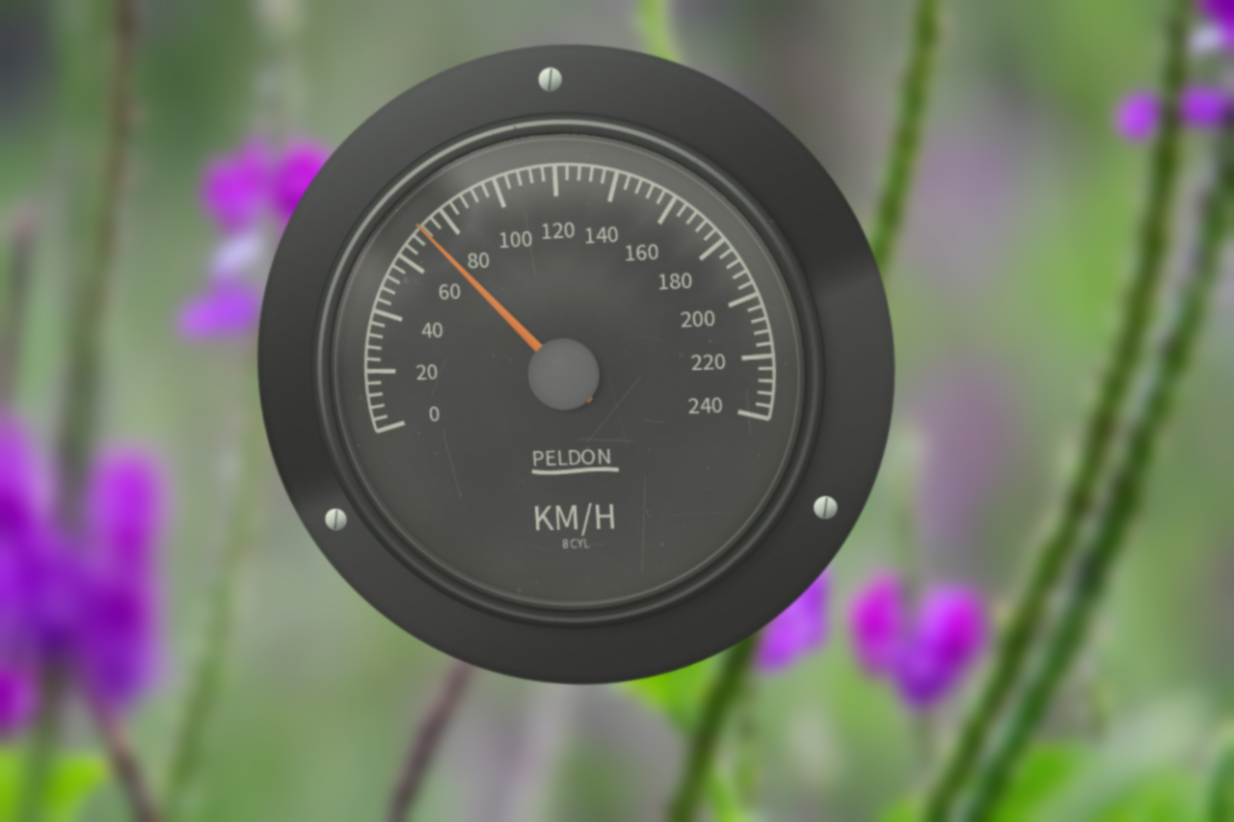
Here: 72km/h
